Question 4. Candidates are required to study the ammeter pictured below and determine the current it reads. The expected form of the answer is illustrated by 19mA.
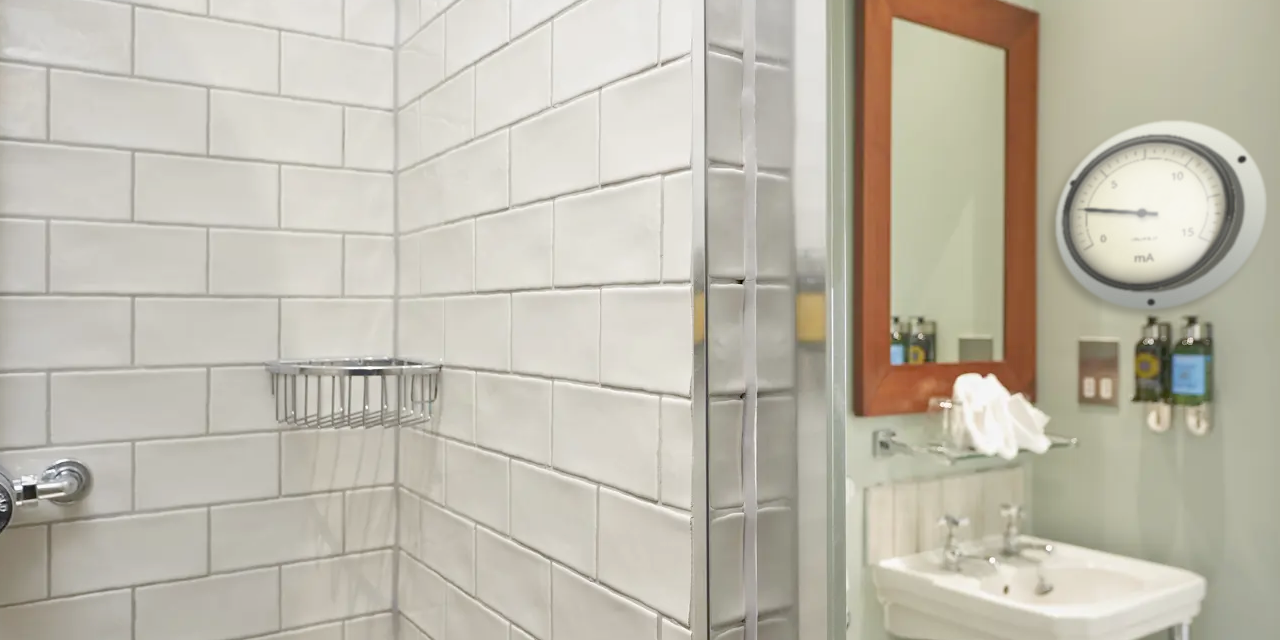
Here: 2.5mA
